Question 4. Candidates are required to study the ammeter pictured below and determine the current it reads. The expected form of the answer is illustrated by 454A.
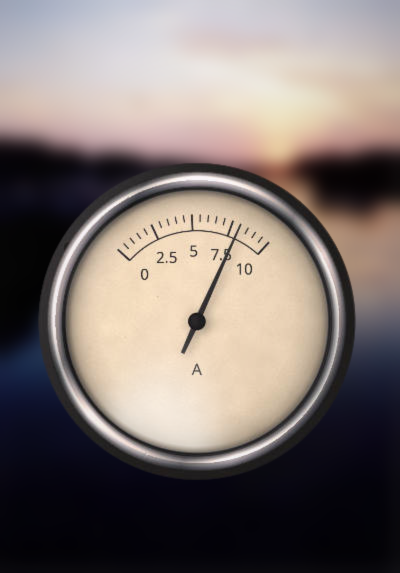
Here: 8A
